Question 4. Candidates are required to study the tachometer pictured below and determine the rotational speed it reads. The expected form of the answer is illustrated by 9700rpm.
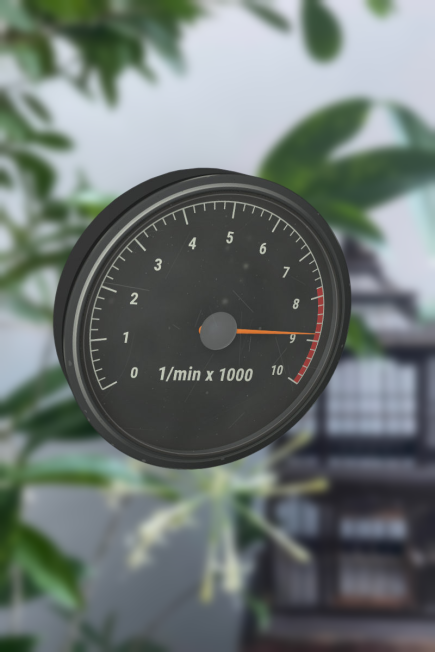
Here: 8800rpm
